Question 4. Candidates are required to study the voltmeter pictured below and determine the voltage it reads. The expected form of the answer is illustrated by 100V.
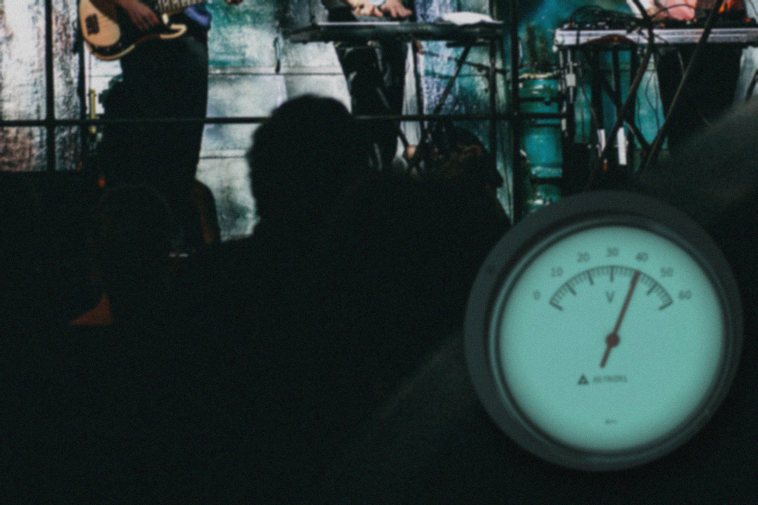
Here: 40V
